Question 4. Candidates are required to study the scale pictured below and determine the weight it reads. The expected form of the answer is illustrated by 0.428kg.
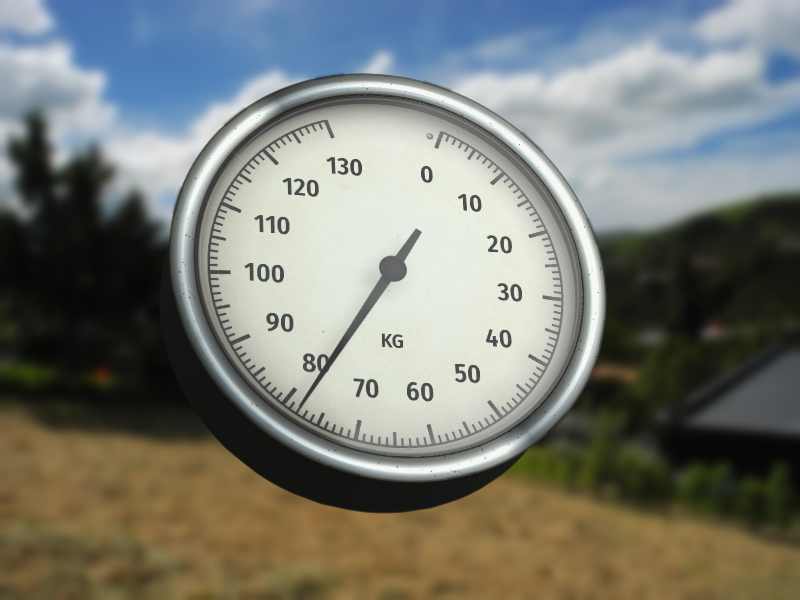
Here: 78kg
